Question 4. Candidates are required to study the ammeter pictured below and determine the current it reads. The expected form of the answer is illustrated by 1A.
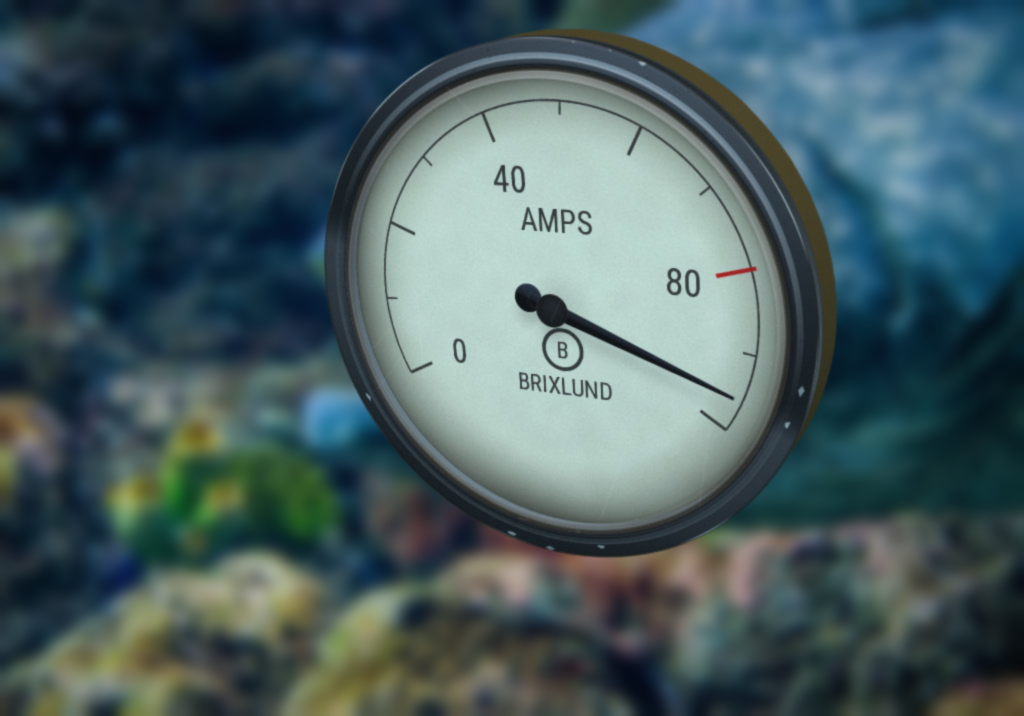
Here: 95A
